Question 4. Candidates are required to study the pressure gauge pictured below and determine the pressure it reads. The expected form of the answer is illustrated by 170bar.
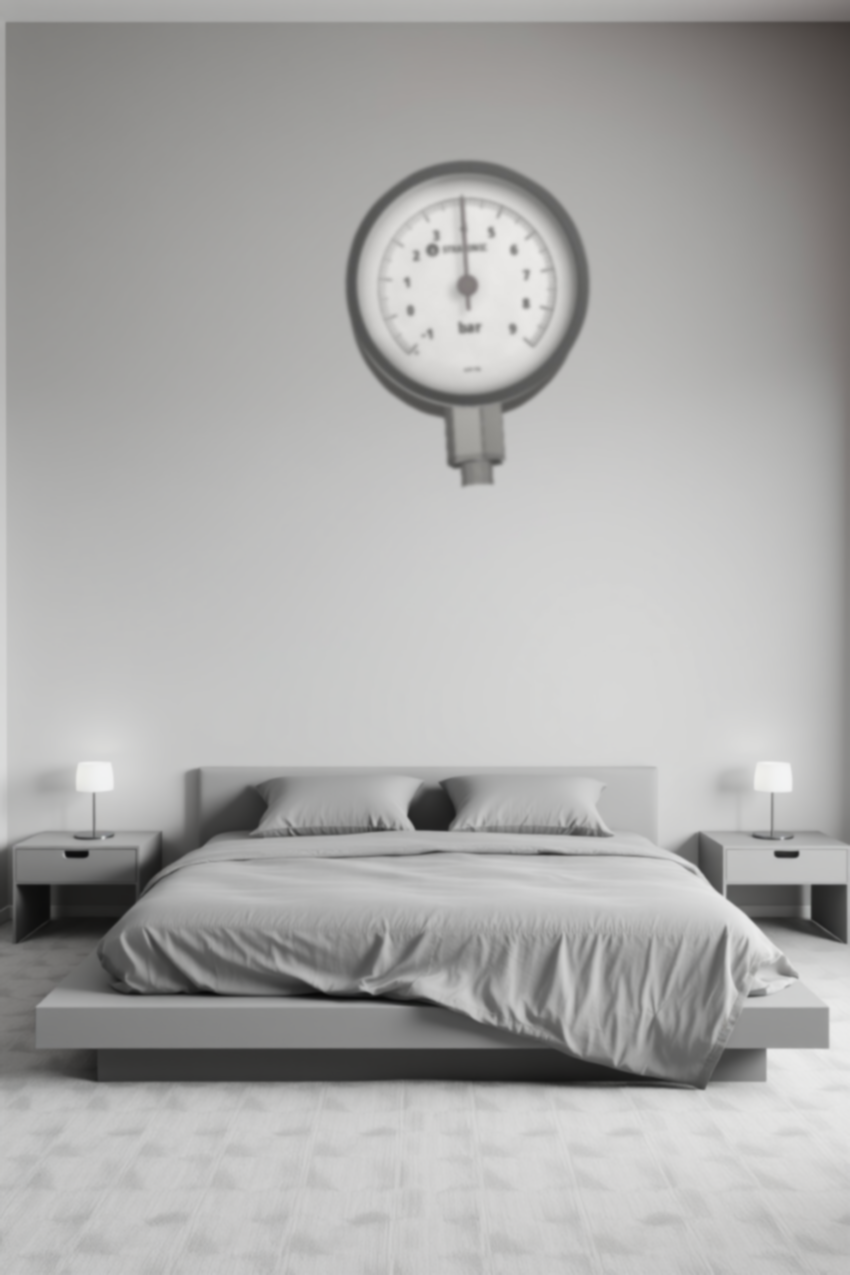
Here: 4bar
